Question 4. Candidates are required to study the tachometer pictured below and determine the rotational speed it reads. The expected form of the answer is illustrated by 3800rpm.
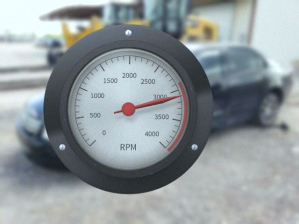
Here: 3100rpm
